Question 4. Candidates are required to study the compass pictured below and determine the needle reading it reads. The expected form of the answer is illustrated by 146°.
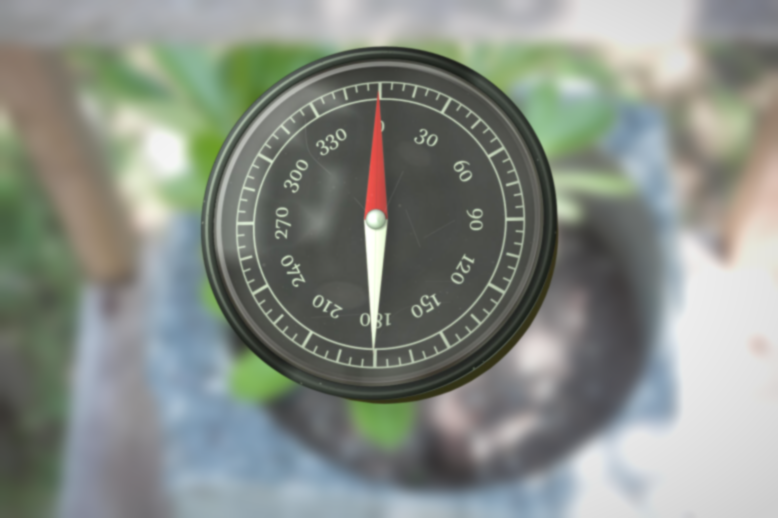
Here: 0°
